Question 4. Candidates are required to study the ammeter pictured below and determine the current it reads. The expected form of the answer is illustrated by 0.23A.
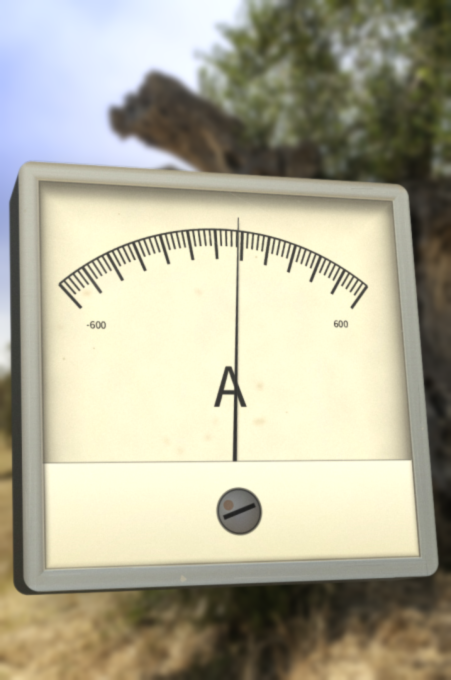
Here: 80A
